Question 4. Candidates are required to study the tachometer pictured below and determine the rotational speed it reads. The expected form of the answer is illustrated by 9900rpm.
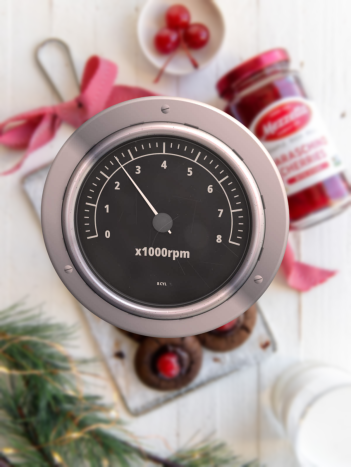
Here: 2600rpm
